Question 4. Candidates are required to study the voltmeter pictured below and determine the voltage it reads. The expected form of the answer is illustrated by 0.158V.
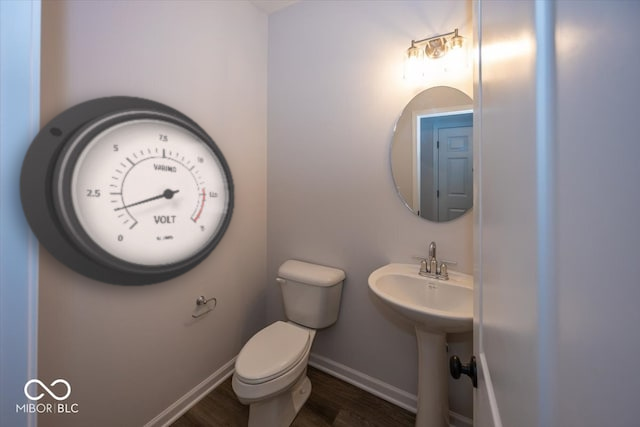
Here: 1.5V
